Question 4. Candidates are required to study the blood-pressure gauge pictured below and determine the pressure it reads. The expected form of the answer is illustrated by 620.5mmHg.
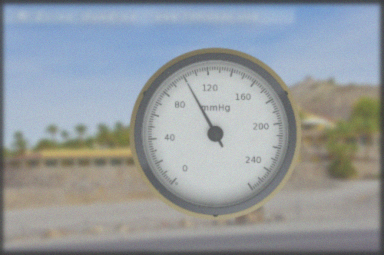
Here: 100mmHg
